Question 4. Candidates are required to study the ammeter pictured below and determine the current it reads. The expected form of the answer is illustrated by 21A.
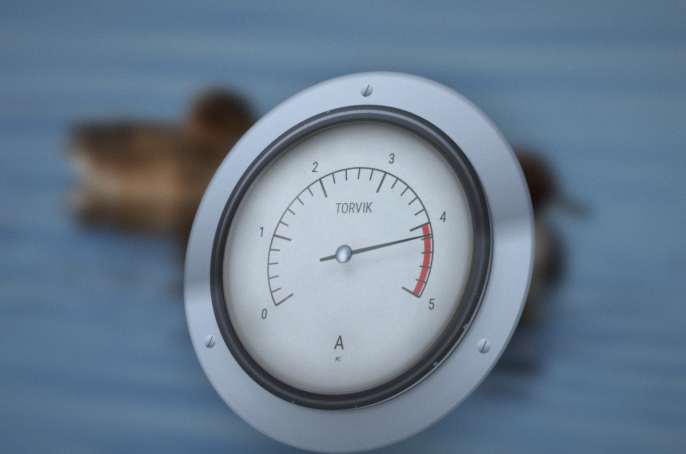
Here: 4.2A
